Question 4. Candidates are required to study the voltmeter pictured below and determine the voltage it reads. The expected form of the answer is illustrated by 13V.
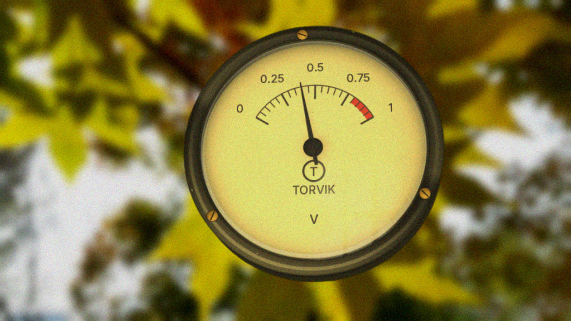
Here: 0.4V
